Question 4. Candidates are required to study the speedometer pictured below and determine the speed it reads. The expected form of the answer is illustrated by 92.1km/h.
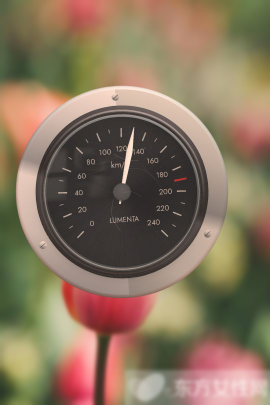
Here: 130km/h
